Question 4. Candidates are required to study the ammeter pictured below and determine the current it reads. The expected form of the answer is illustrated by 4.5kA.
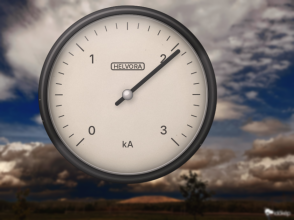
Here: 2.05kA
